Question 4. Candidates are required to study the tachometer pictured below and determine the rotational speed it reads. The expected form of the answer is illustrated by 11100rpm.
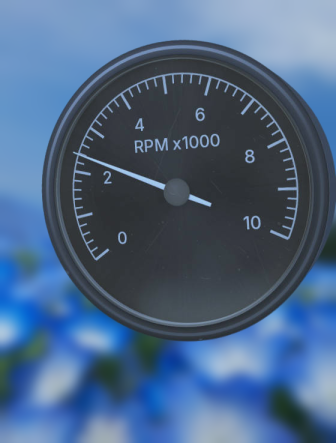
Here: 2400rpm
